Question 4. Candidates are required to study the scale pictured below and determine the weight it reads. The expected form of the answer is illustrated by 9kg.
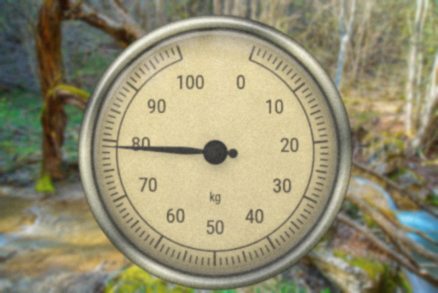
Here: 79kg
